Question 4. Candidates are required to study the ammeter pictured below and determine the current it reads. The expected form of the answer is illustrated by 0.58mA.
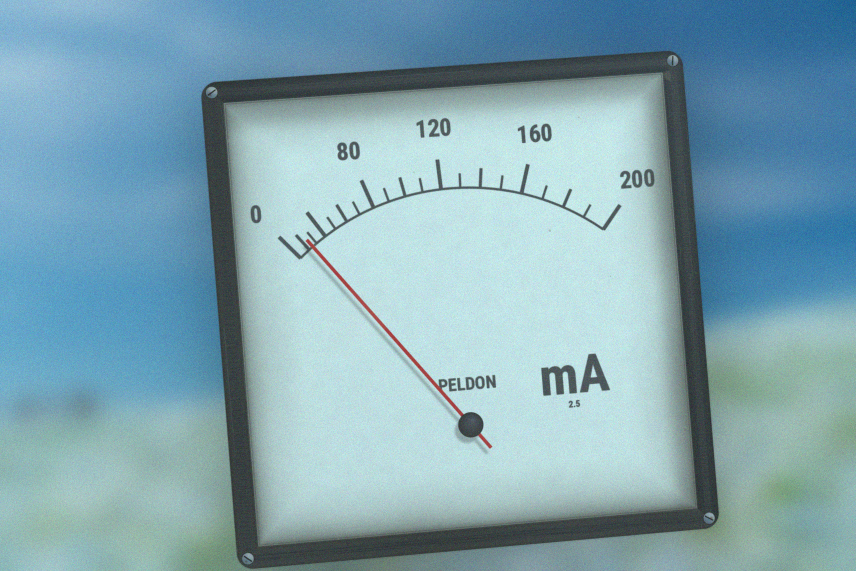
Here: 25mA
